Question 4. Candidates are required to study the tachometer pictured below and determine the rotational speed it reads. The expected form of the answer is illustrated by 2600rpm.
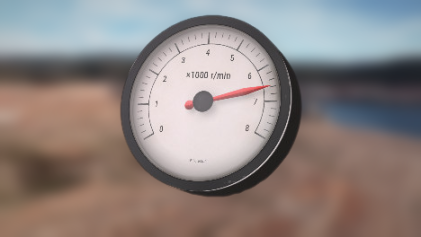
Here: 6600rpm
